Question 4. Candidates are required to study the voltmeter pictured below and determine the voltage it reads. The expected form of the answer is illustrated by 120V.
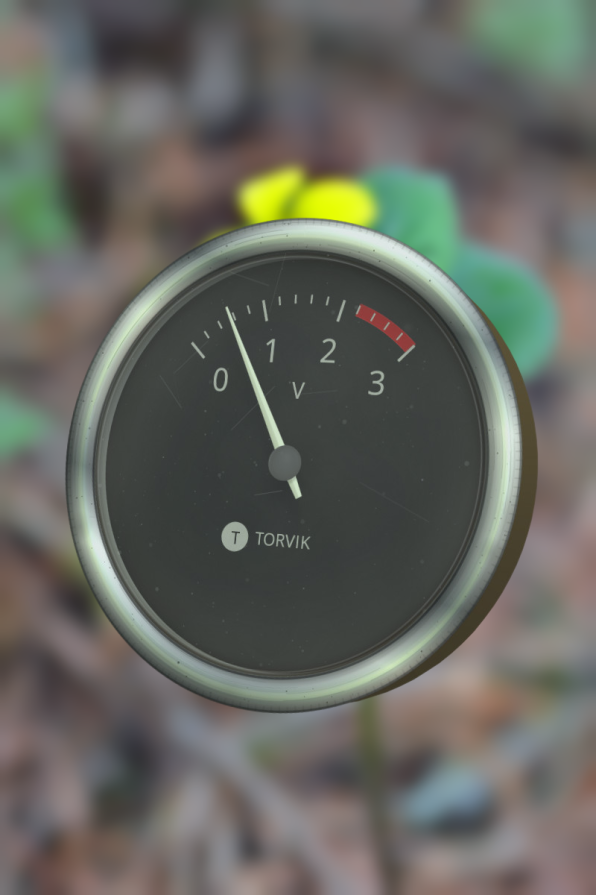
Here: 0.6V
